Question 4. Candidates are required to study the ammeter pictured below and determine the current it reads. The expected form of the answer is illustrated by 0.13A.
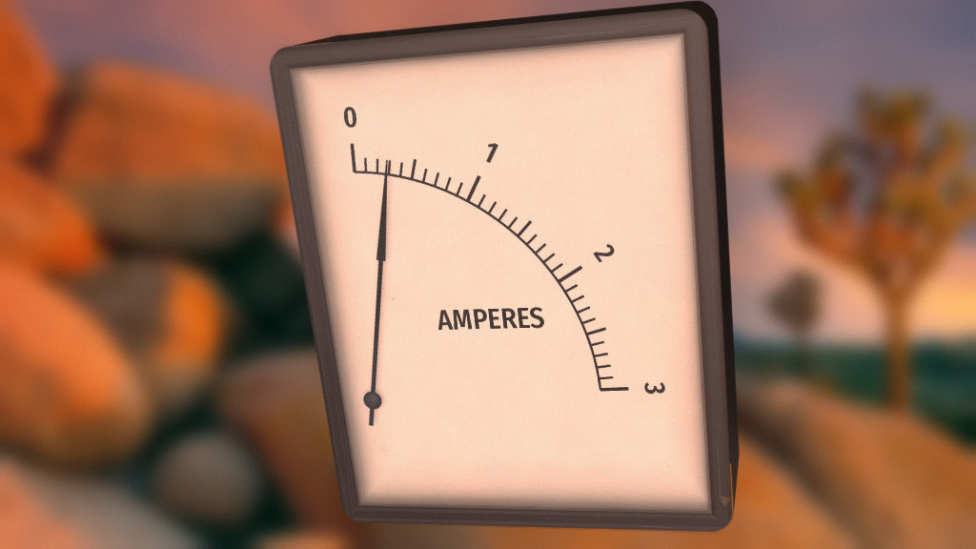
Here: 0.3A
